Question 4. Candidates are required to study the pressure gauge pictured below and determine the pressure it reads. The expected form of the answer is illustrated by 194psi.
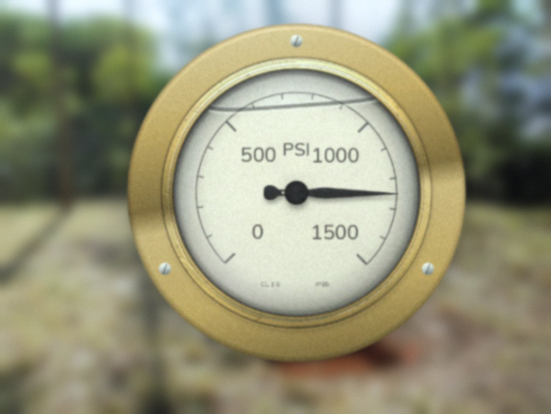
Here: 1250psi
